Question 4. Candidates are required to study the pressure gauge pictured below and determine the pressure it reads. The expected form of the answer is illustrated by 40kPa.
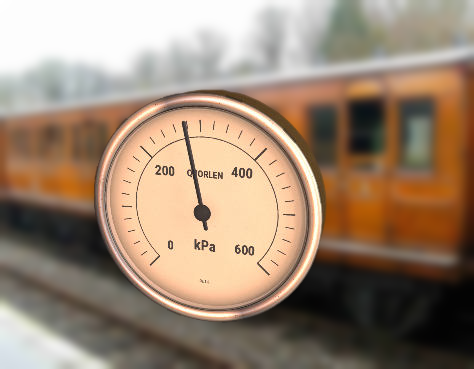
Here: 280kPa
